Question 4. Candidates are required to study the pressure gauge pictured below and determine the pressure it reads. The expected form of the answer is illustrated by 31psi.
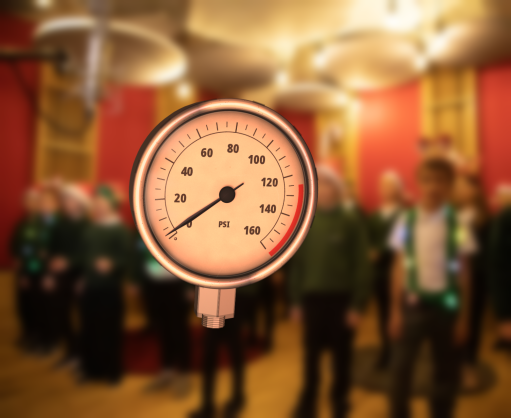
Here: 2.5psi
